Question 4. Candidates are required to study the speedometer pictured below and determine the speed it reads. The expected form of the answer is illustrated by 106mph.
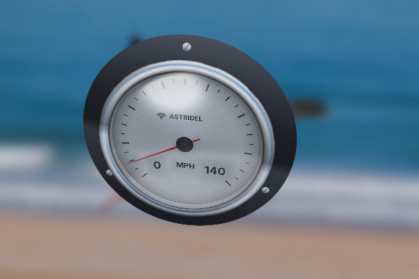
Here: 10mph
